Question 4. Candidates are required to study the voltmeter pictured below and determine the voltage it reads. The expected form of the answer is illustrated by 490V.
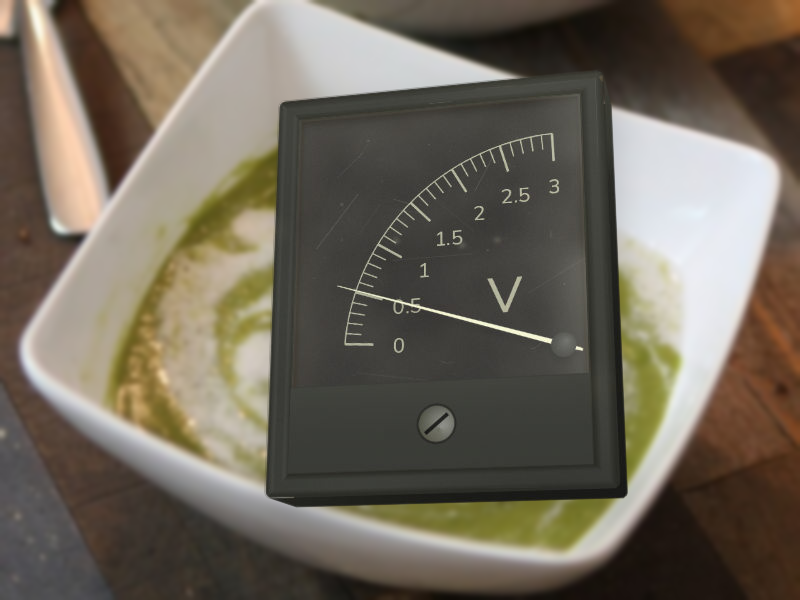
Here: 0.5V
